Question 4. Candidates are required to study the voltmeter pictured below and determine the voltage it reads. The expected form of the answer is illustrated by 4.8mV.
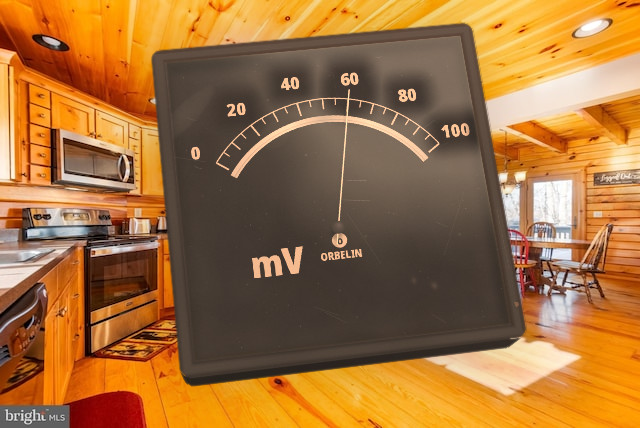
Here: 60mV
